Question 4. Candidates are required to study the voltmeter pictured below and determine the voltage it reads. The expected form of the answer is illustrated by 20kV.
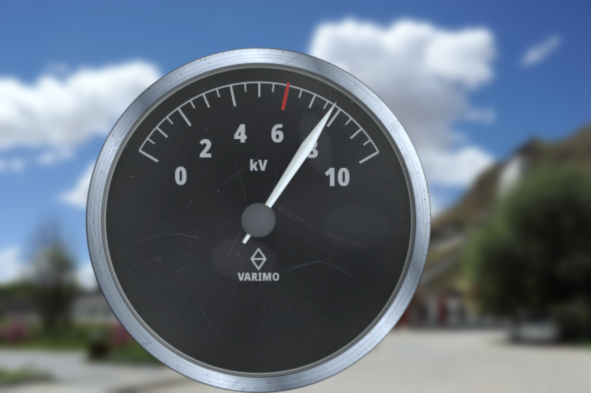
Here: 7.75kV
